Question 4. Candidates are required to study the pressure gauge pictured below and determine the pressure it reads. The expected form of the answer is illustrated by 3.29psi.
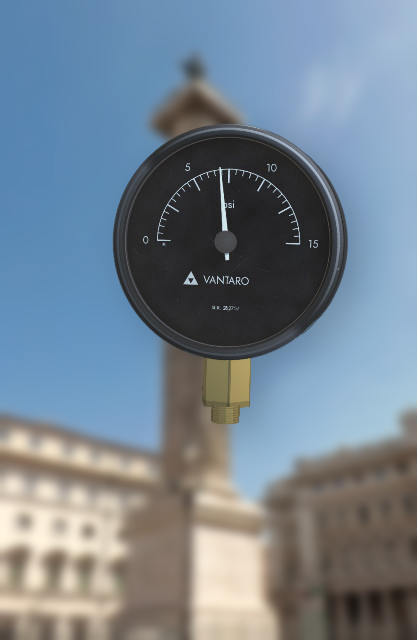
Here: 7psi
